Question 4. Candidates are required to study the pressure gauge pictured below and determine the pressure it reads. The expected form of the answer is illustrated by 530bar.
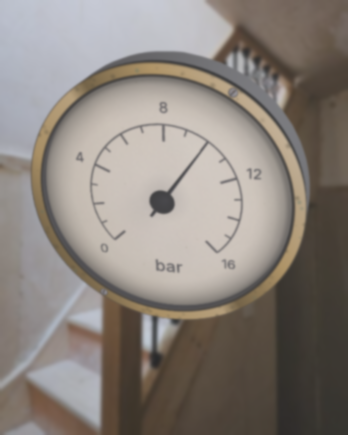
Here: 10bar
